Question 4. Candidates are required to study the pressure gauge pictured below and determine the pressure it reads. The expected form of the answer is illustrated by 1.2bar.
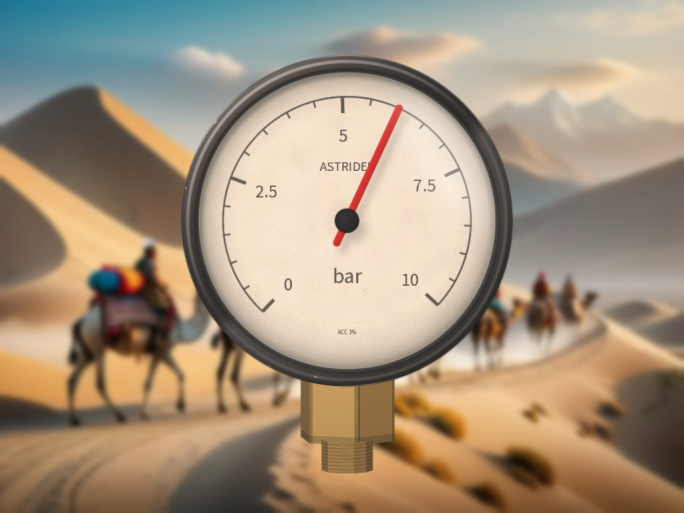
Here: 6bar
